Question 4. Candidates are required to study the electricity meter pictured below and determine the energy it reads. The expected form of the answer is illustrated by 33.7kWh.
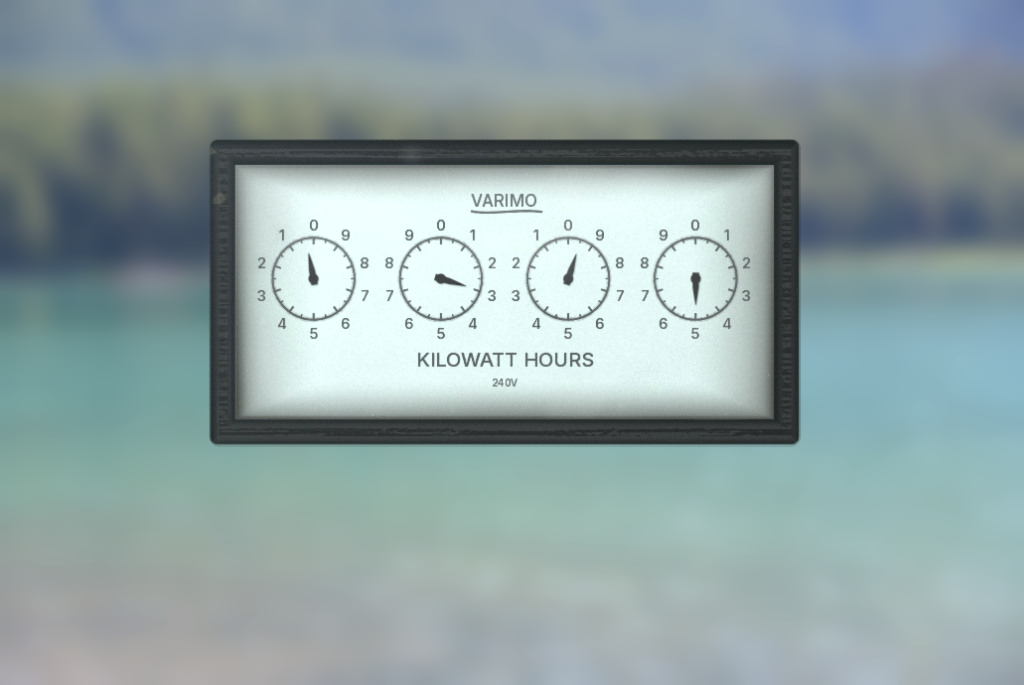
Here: 295kWh
